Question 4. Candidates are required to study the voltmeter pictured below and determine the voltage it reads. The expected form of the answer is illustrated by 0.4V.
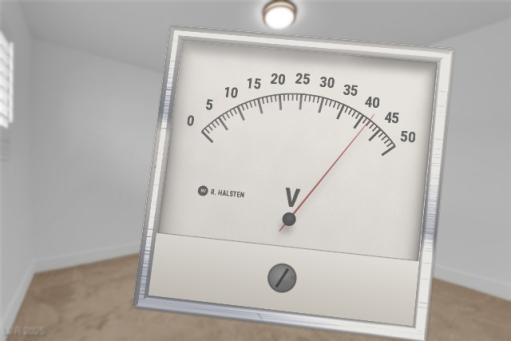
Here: 42V
